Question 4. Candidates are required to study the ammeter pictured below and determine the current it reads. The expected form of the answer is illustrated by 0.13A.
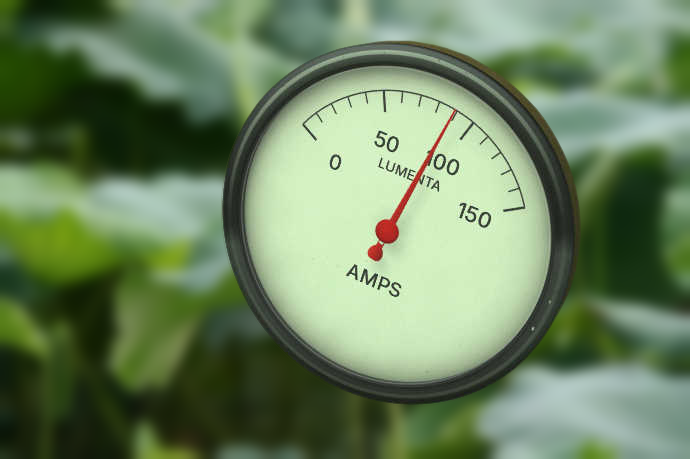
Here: 90A
